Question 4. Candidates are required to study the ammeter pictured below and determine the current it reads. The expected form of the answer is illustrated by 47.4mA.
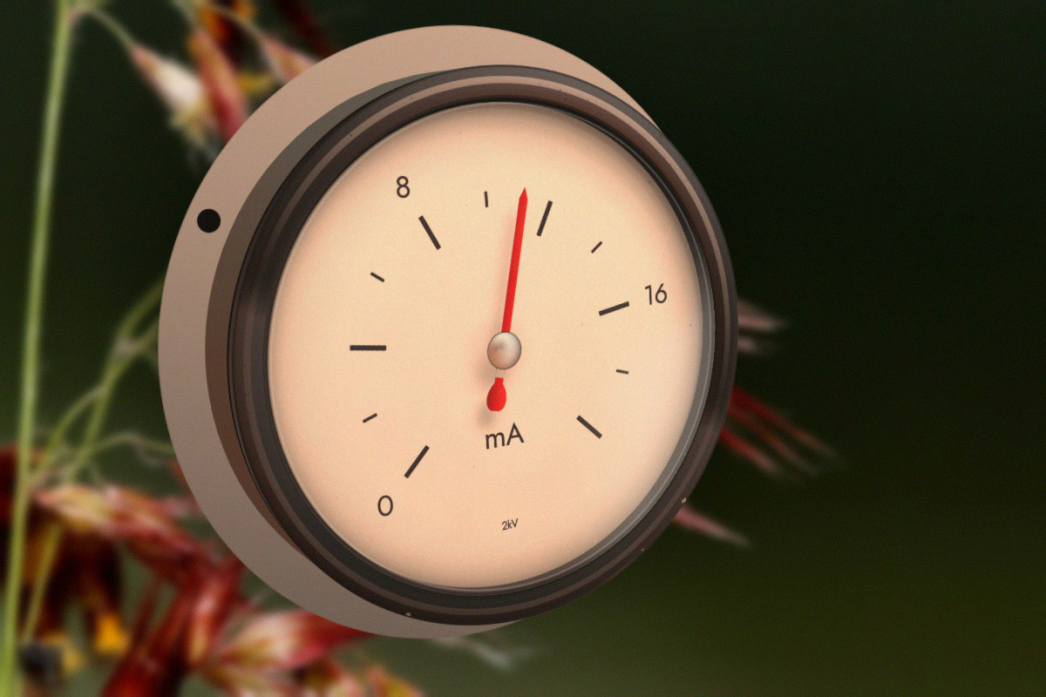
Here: 11mA
